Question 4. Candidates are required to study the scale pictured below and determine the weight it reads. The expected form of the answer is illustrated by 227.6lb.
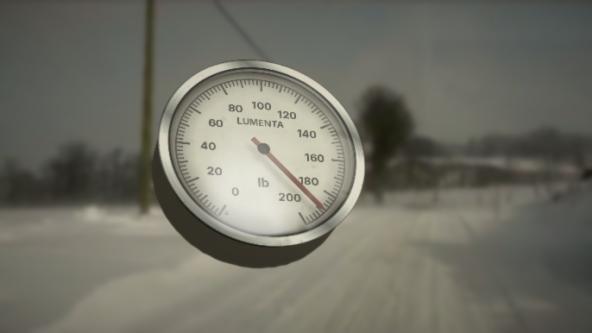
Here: 190lb
